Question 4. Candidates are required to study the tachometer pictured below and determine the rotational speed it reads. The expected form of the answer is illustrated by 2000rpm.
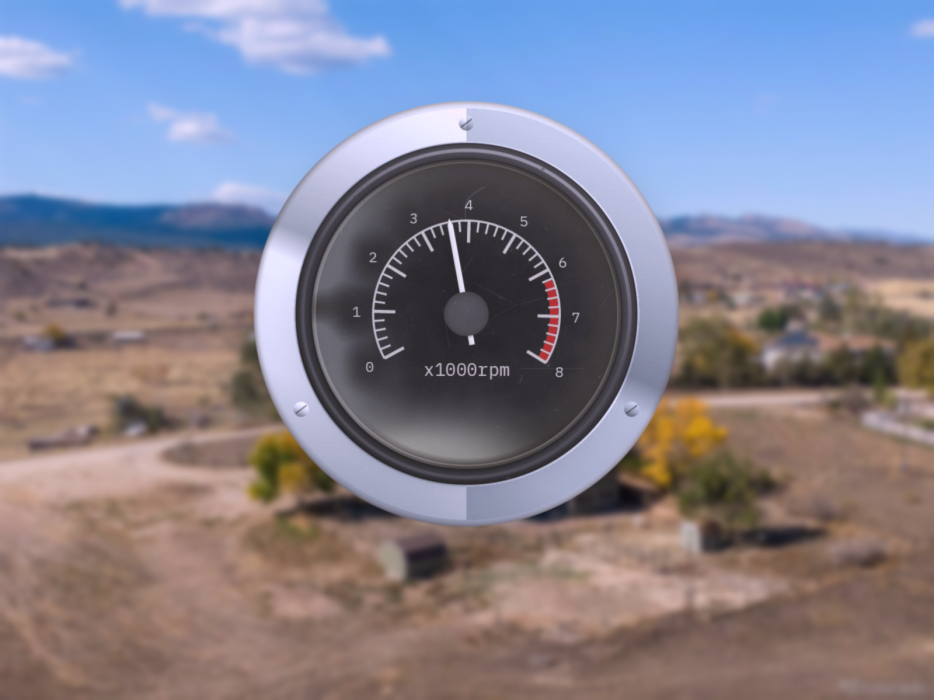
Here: 3600rpm
